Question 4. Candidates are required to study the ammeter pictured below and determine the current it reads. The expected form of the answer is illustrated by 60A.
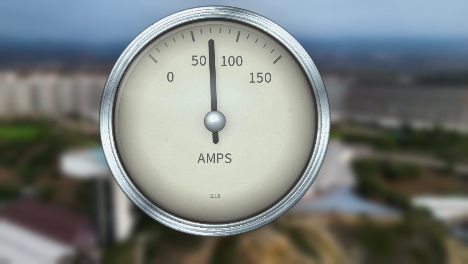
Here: 70A
